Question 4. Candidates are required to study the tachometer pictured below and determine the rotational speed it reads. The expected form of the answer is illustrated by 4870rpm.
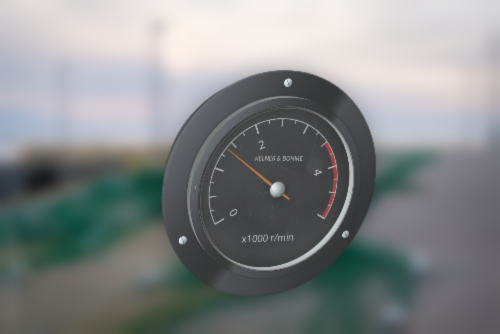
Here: 1375rpm
